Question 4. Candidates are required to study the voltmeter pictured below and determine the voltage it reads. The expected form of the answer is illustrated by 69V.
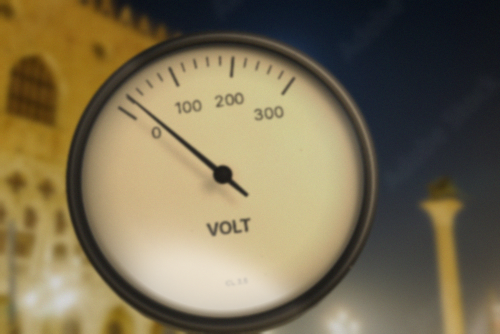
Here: 20V
